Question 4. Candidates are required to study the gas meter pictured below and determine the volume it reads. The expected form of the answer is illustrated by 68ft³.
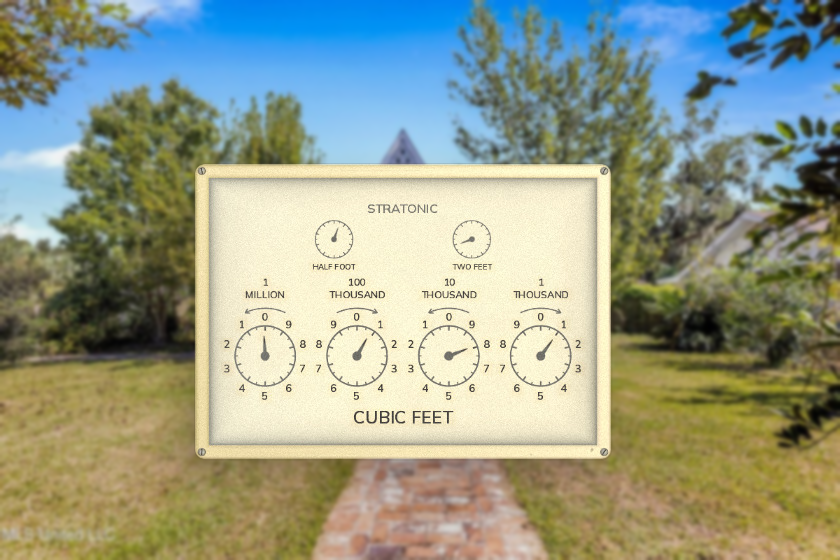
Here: 8100ft³
